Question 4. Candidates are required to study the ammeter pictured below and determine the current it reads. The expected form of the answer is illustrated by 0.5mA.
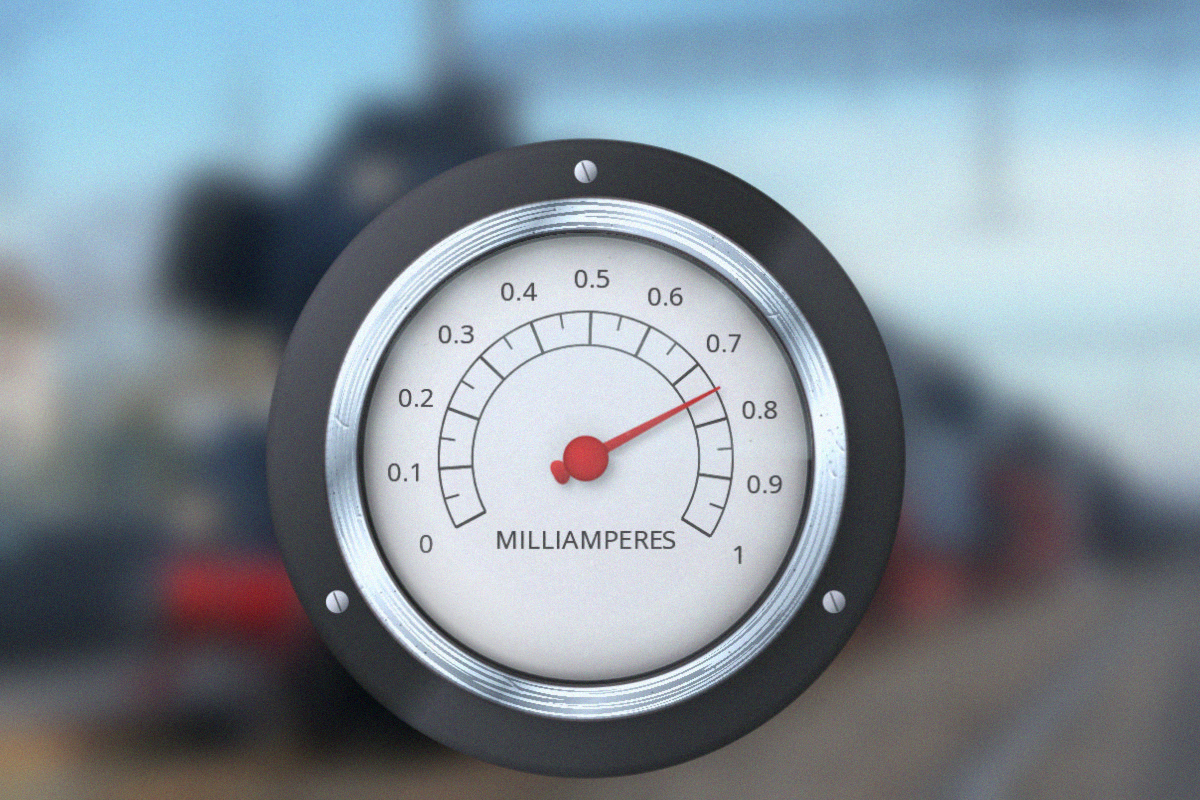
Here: 0.75mA
